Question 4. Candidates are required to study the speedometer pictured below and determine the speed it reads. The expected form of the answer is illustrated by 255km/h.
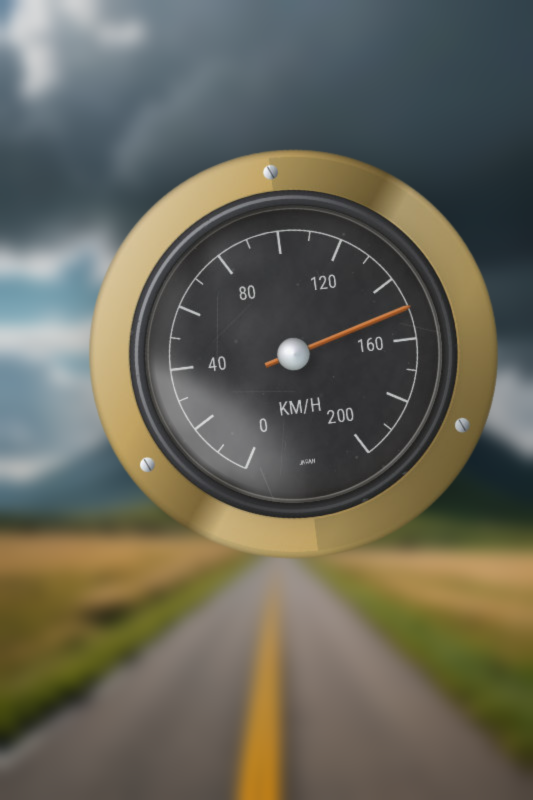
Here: 150km/h
